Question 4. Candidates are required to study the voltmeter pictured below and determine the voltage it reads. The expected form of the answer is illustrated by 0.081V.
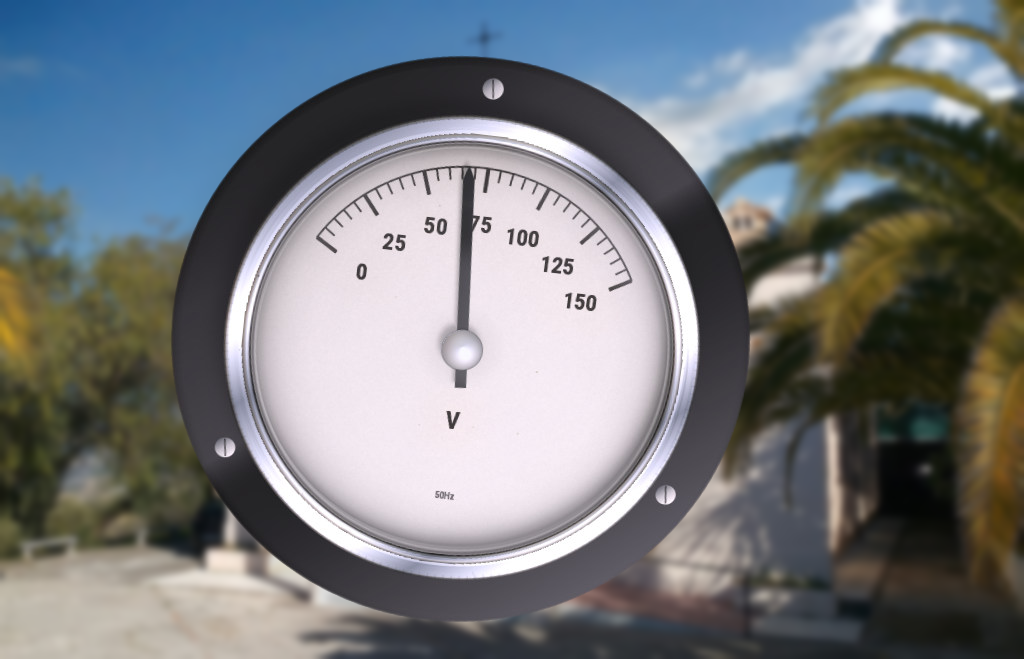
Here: 67.5V
